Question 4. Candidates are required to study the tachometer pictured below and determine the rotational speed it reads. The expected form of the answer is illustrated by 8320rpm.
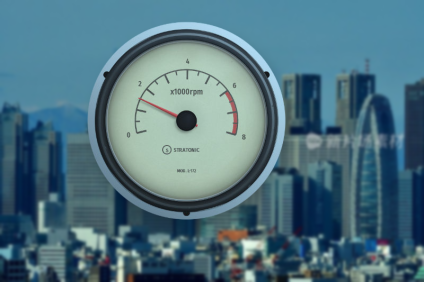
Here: 1500rpm
